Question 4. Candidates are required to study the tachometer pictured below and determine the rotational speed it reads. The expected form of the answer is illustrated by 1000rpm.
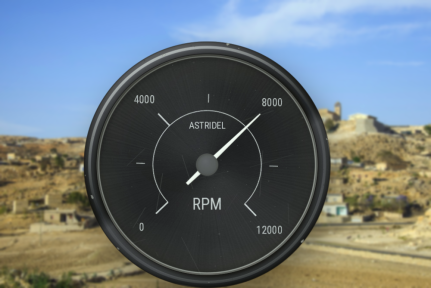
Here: 8000rpm
